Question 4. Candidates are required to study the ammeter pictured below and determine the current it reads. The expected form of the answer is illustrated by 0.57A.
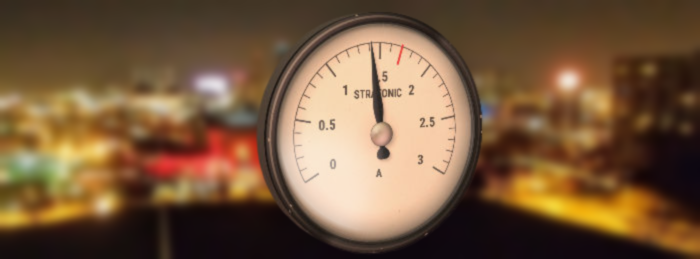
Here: 1.4A
